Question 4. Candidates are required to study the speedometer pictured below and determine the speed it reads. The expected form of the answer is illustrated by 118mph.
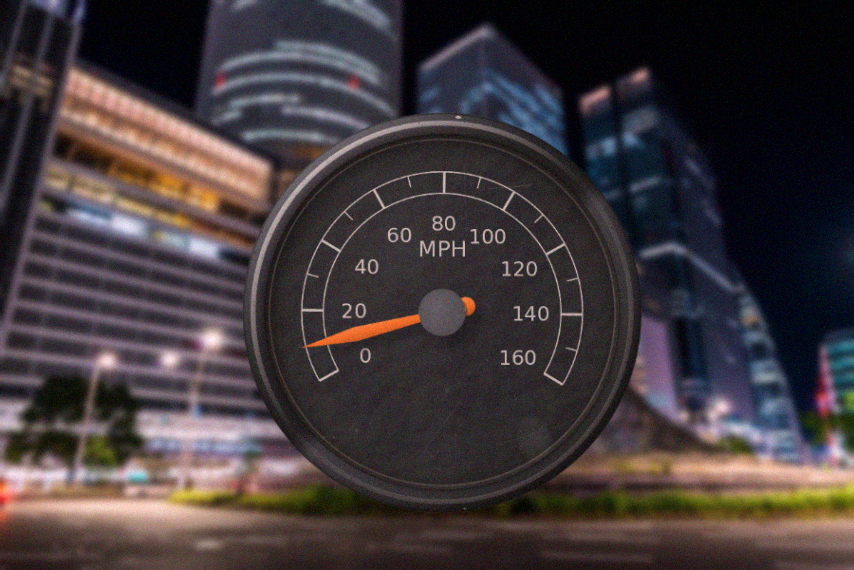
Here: 10mph
